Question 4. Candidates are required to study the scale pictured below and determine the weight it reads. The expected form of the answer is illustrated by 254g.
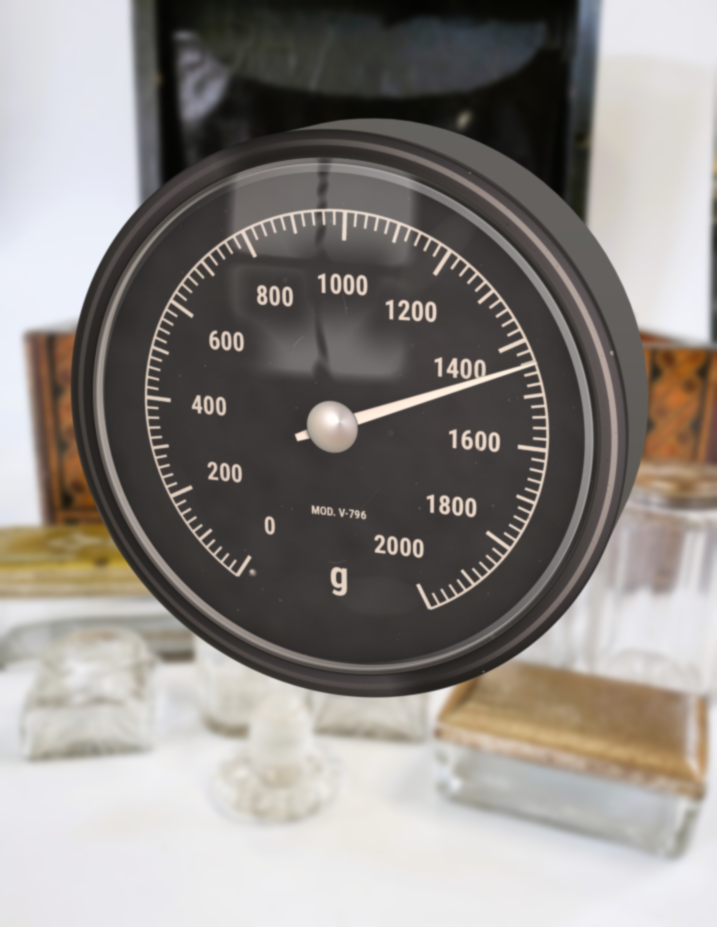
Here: 1440g
